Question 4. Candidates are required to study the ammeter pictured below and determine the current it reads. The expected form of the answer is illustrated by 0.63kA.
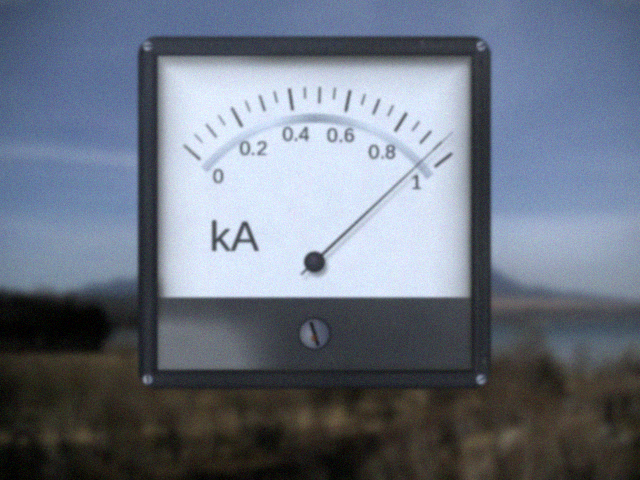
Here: 0.95kA
